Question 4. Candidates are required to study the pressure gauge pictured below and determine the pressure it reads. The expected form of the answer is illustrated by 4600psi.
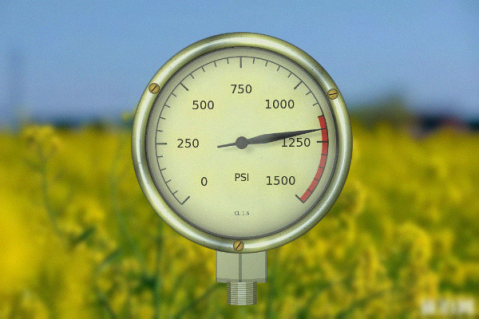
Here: 1200psi
